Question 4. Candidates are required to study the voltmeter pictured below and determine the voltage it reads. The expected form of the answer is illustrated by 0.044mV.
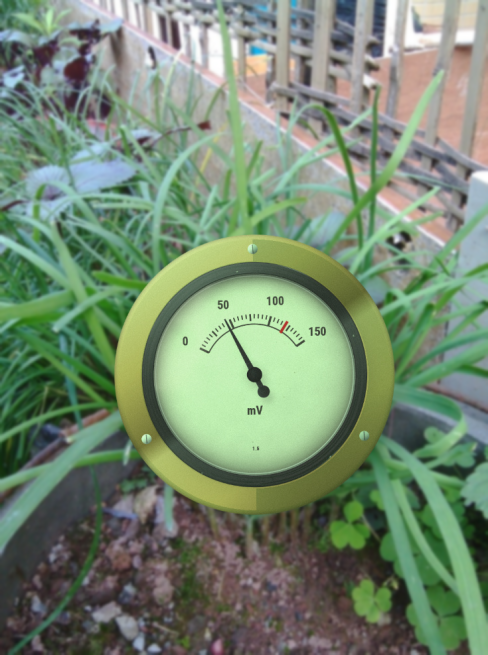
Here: 45mV
